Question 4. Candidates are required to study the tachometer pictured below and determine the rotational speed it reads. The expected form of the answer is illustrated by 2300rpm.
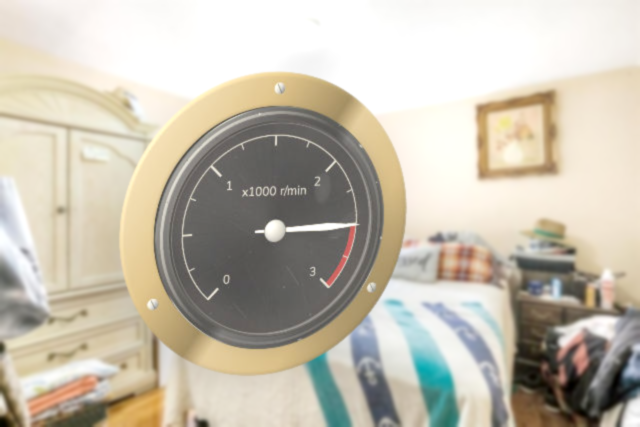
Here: 2500rpm
